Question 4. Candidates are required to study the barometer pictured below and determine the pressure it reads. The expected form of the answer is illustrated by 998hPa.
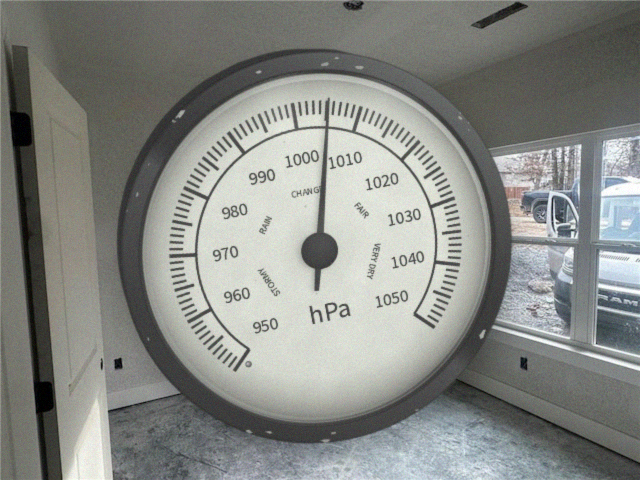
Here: 1005hPa
